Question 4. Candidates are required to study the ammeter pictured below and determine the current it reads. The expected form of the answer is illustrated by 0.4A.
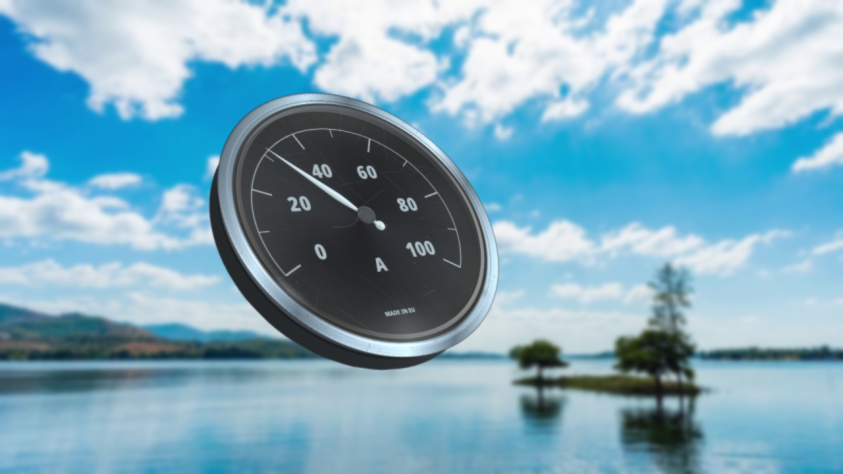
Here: 30A
